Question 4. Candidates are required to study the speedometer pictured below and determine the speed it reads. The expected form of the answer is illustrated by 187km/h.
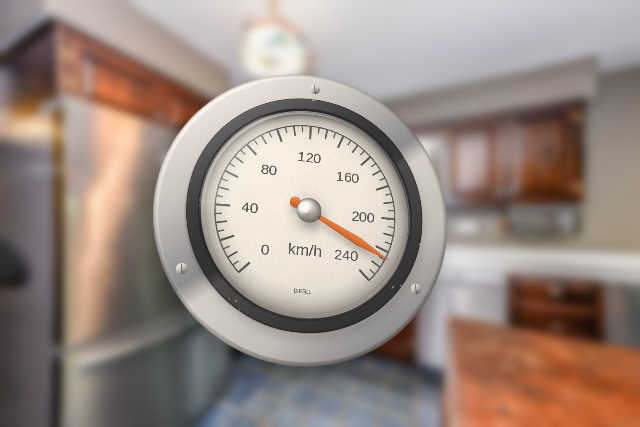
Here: 225km/h
